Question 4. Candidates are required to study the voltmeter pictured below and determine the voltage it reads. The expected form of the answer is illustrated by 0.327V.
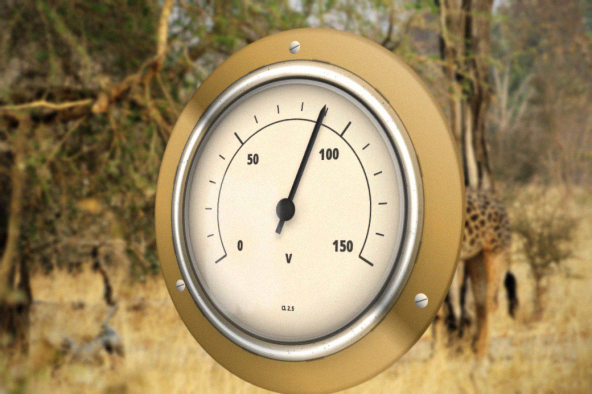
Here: 90V
